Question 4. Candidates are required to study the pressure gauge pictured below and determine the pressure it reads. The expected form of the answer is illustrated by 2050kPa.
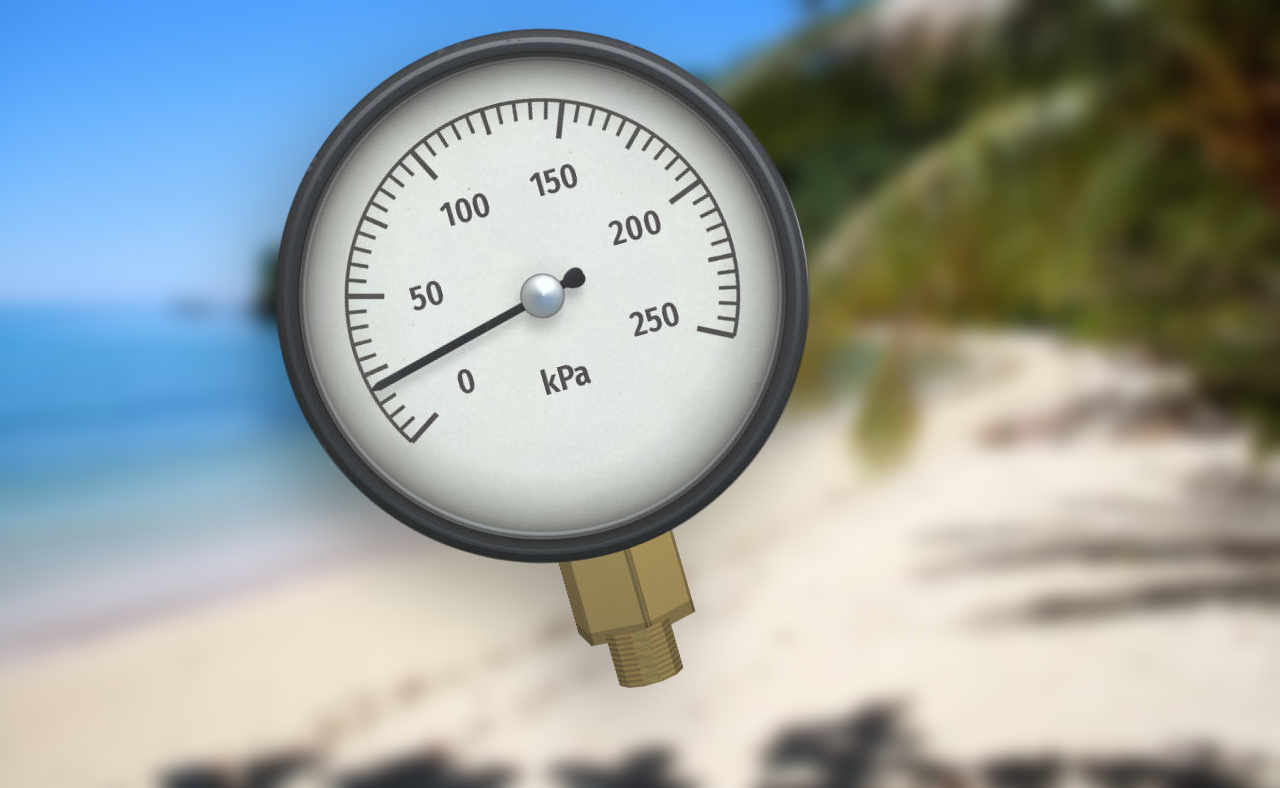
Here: 20kPa
